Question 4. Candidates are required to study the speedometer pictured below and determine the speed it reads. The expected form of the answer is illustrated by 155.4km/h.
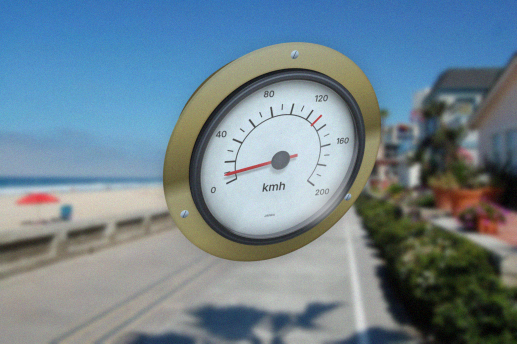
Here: 10km/h
